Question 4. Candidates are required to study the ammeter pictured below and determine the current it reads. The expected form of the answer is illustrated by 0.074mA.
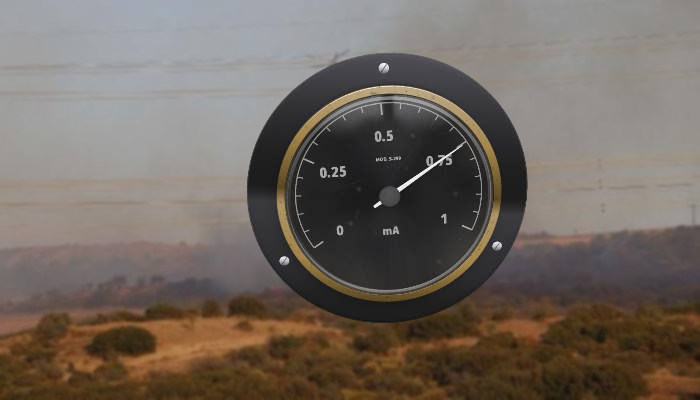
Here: 0.75mA
